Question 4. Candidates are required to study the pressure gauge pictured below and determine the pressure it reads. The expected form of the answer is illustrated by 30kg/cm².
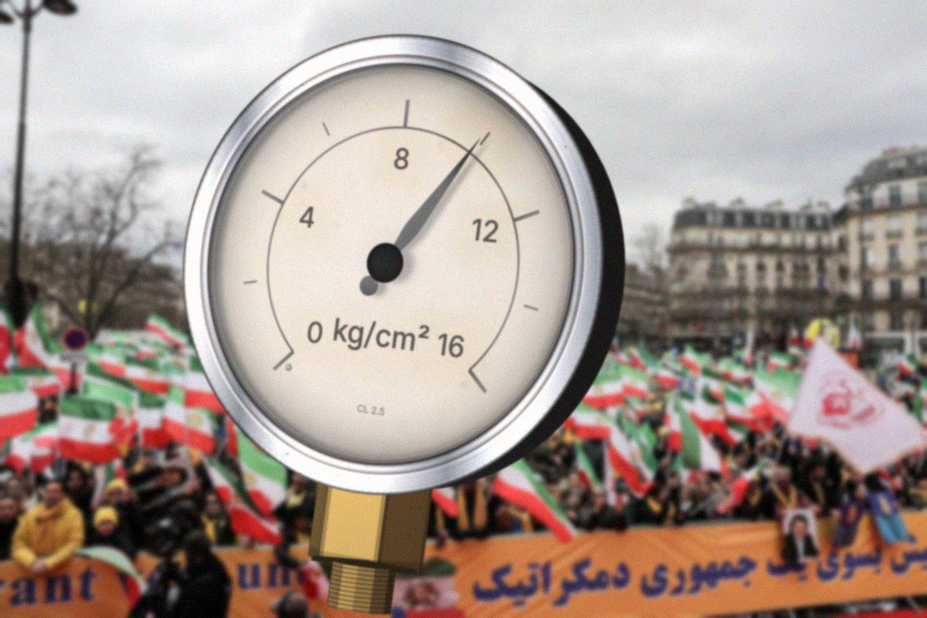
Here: 10kg/cm²
